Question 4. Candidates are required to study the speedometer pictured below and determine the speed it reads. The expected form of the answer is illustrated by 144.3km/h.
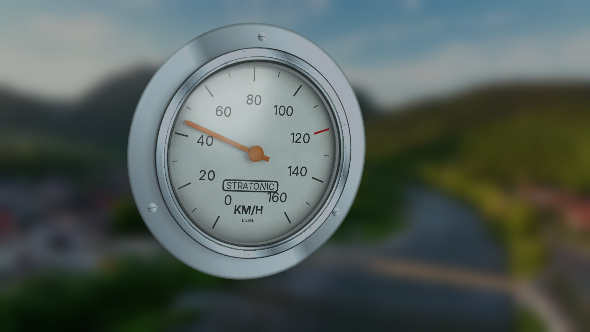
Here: 45km/h
